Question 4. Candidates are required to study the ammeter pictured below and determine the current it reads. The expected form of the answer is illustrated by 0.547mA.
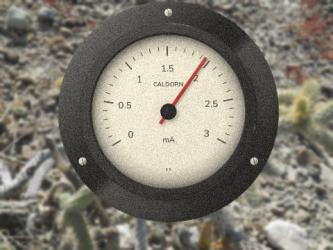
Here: 1.95mA
